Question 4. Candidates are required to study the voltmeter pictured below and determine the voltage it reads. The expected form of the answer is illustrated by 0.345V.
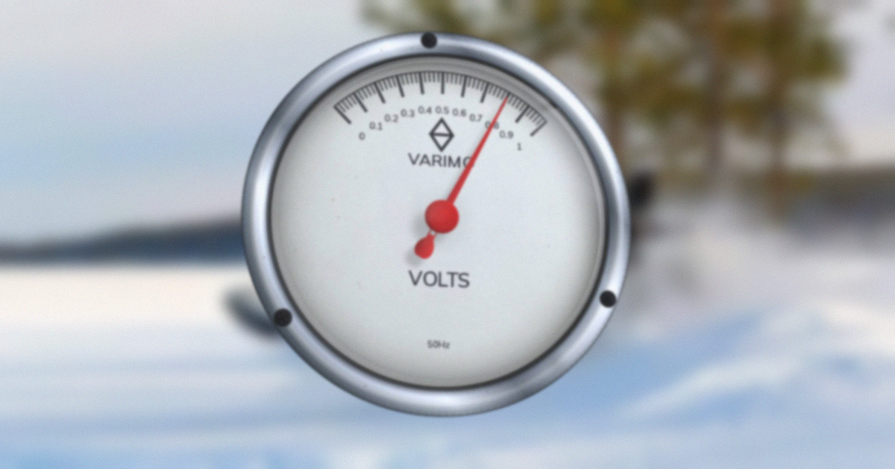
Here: 0.8V
